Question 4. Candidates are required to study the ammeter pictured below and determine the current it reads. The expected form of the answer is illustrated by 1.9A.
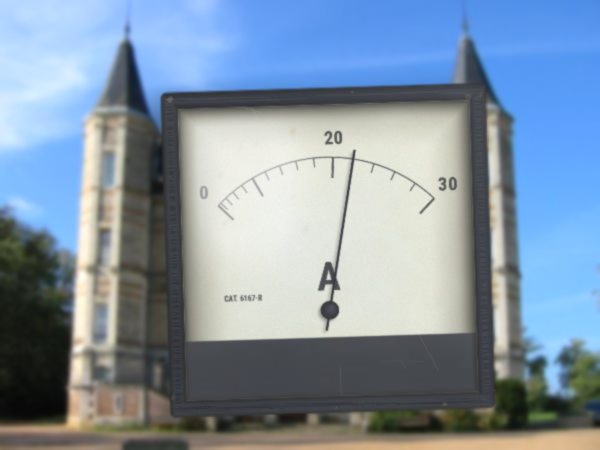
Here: 22A
